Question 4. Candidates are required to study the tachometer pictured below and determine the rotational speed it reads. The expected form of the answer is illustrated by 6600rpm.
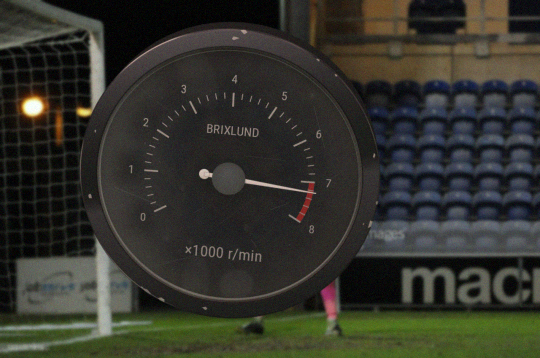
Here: 7200rpm
